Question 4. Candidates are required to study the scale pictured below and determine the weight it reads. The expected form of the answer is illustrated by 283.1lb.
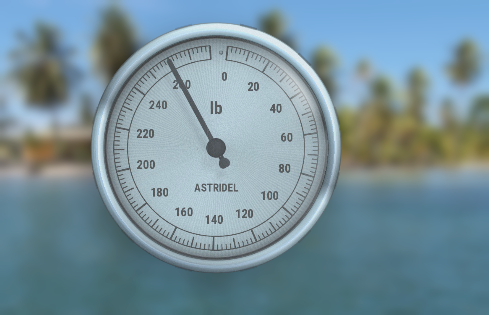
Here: 260lb
